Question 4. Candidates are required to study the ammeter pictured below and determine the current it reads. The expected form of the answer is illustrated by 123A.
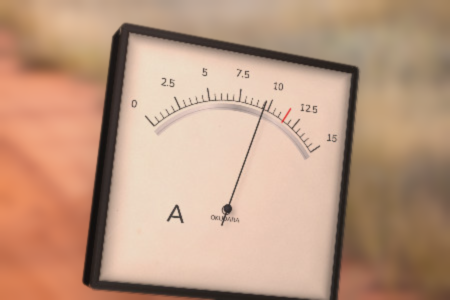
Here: 9.5A
